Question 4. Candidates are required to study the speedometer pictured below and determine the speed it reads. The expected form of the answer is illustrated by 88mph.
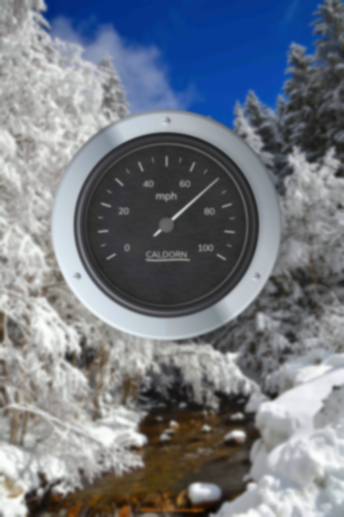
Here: 70mph
